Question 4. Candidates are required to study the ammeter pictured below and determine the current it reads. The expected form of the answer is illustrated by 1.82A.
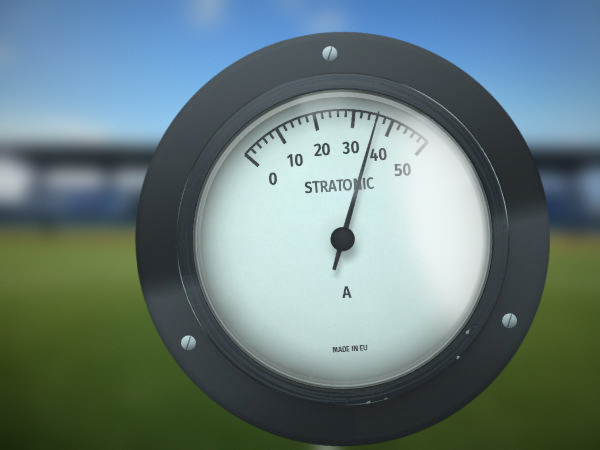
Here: 36A
